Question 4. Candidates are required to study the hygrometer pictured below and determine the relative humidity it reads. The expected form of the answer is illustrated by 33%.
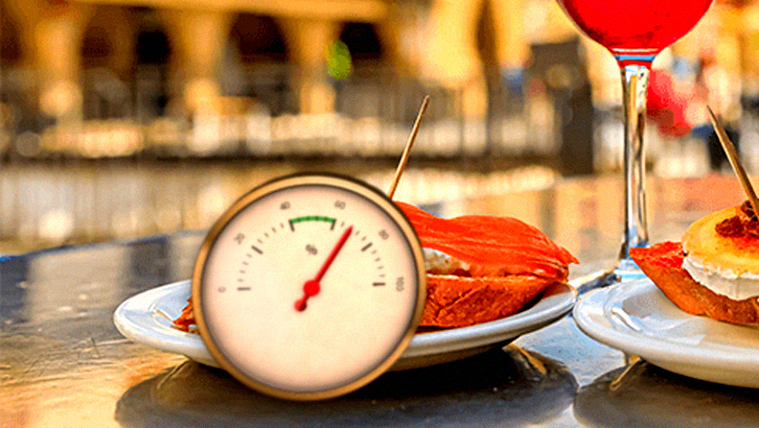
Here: 68%
